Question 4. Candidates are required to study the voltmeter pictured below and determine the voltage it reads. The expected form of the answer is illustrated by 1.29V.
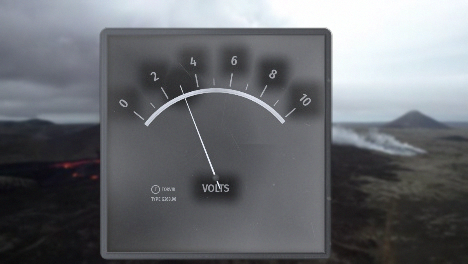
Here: 3V
